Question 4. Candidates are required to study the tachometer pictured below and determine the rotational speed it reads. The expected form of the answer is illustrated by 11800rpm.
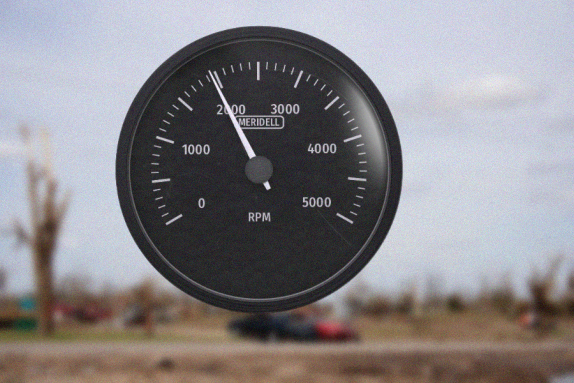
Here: 1950rpm
